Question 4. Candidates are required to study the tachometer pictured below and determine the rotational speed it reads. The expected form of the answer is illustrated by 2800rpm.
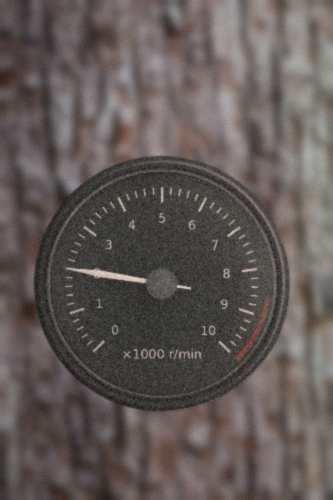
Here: 2000rpm
